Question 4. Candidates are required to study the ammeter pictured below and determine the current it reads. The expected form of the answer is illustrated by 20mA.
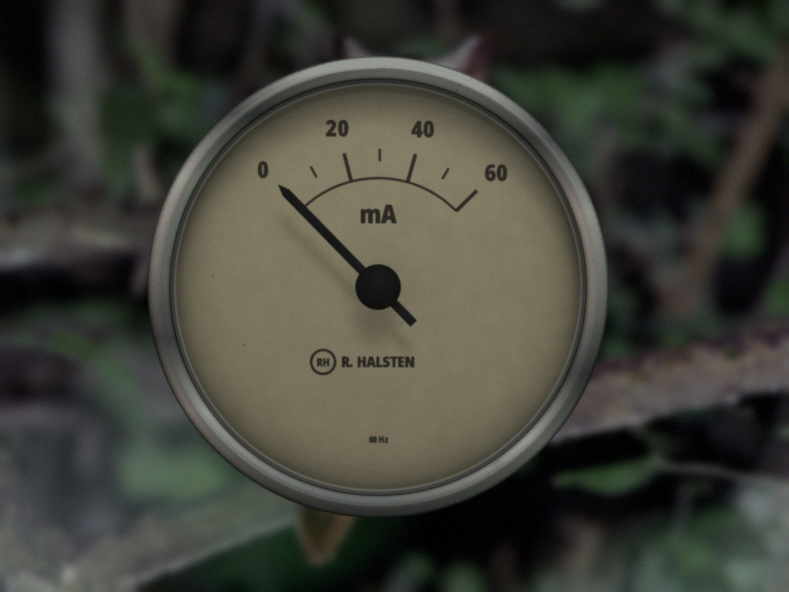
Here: 0mA
